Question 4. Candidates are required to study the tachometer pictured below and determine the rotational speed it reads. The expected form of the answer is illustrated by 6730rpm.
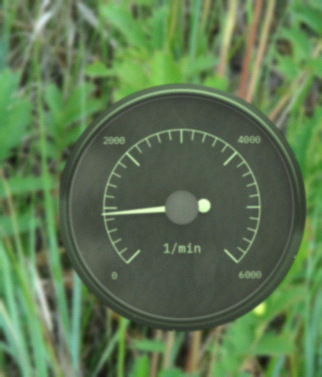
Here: 900rpm
